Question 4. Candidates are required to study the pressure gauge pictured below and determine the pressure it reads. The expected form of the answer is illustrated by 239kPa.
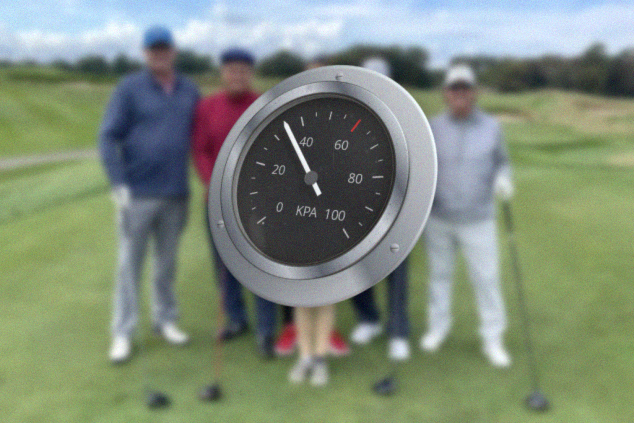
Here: 35kPa
